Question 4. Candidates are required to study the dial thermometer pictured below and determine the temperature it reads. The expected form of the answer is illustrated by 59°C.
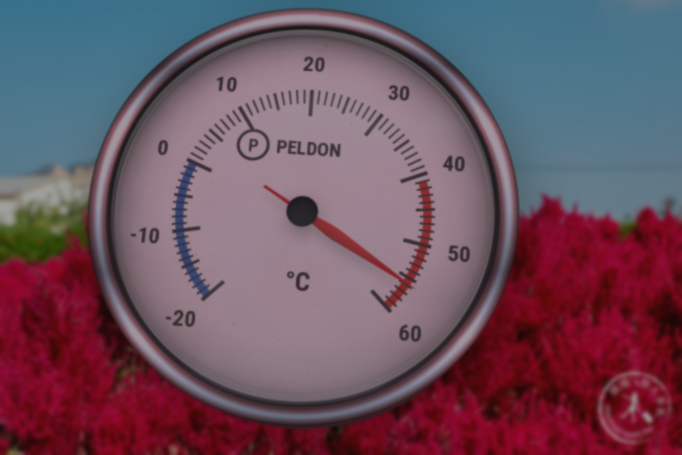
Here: 56°C
